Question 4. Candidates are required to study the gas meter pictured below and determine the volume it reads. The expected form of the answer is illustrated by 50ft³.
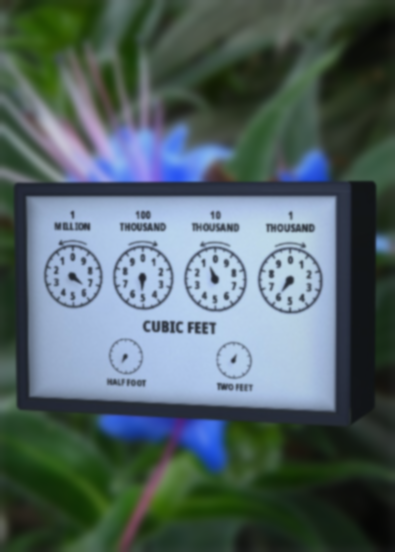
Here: 650600ft³
